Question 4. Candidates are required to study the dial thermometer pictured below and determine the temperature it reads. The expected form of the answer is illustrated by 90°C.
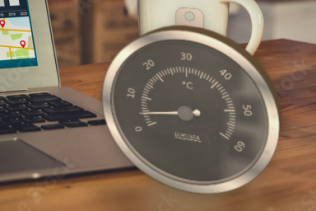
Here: 5°C
